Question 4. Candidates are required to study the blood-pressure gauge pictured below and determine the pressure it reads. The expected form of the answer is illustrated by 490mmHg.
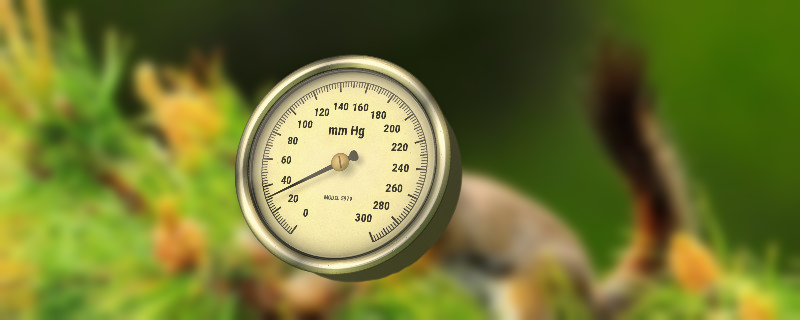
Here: 30mmHg
